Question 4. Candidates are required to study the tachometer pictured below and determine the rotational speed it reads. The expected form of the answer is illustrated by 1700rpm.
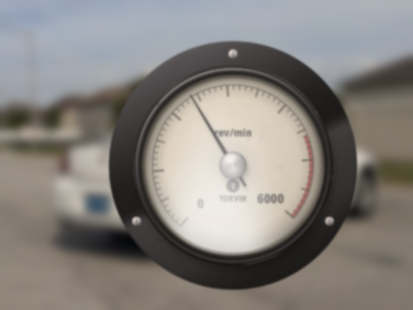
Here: 2400rpm
